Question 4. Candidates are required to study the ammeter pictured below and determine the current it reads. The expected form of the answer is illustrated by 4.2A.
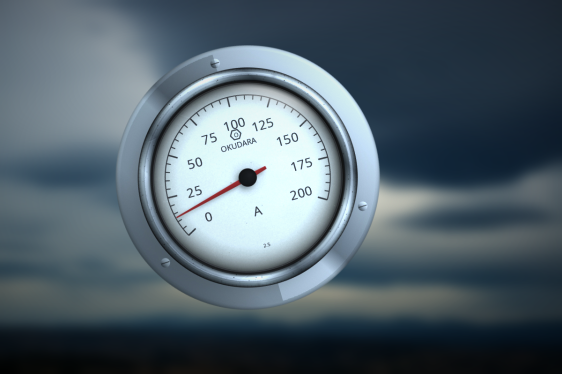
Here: 12.5A
